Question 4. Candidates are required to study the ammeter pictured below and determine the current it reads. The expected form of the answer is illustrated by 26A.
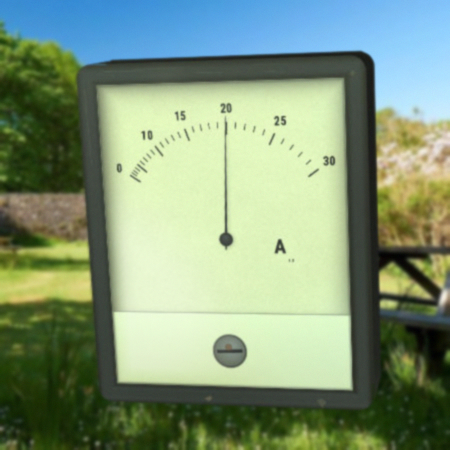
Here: 20A
